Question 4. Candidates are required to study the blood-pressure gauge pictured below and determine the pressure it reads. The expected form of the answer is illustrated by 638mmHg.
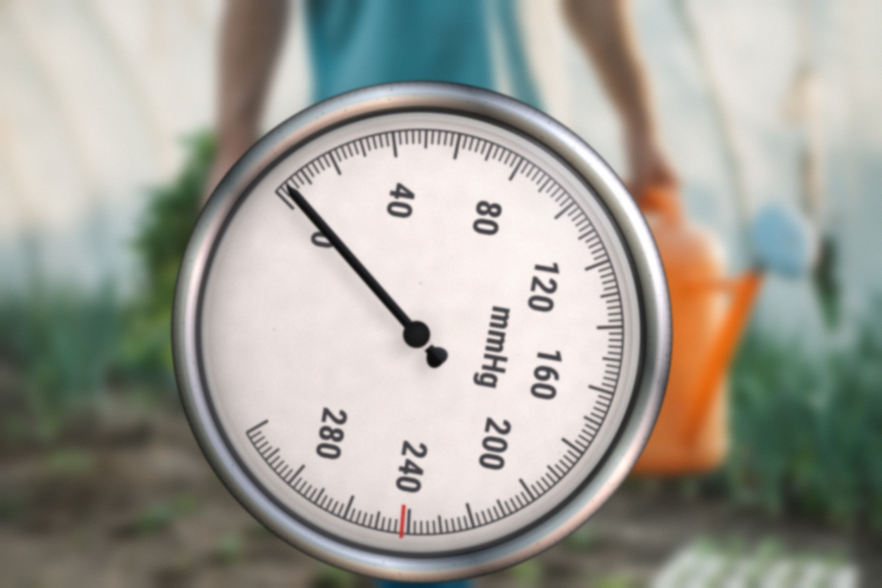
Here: 4mmHg
